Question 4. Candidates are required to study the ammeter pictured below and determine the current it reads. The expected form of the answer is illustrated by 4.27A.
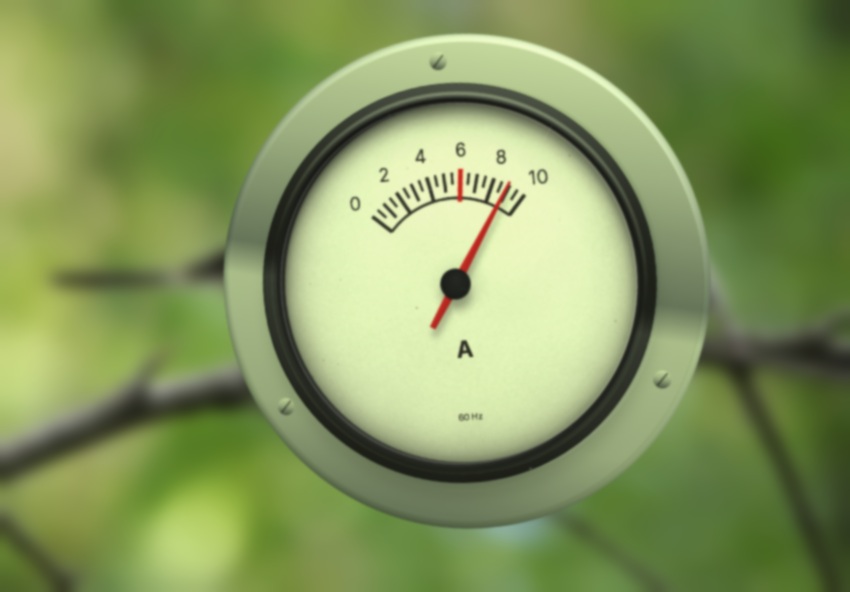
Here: 9A
